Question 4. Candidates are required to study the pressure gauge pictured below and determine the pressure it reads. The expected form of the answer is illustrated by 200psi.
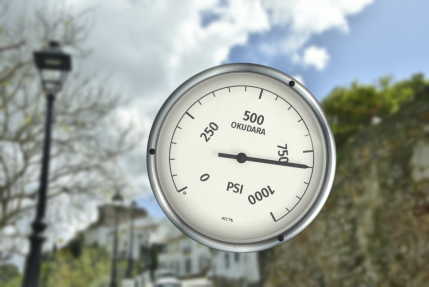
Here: 800psi
